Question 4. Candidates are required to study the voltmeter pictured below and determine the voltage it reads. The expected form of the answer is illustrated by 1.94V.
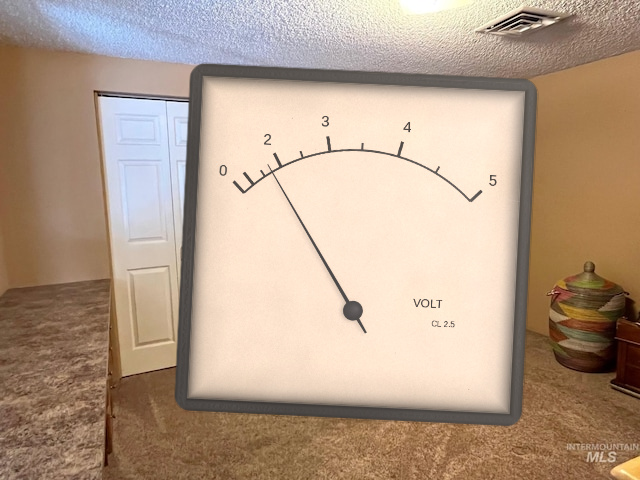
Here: 1.75V
